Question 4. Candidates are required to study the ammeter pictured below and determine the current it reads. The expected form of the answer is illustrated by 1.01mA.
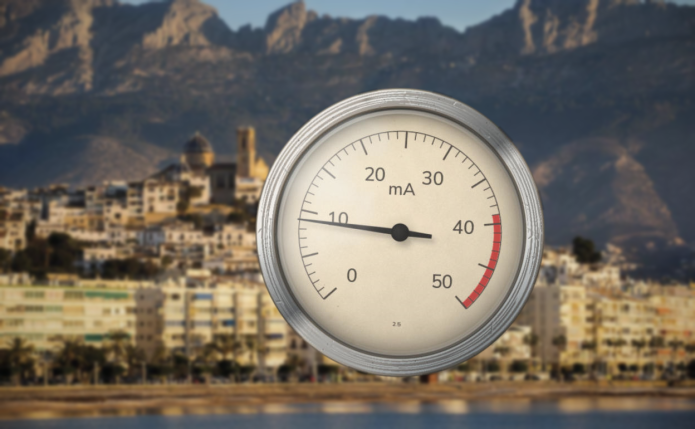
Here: 9mA
